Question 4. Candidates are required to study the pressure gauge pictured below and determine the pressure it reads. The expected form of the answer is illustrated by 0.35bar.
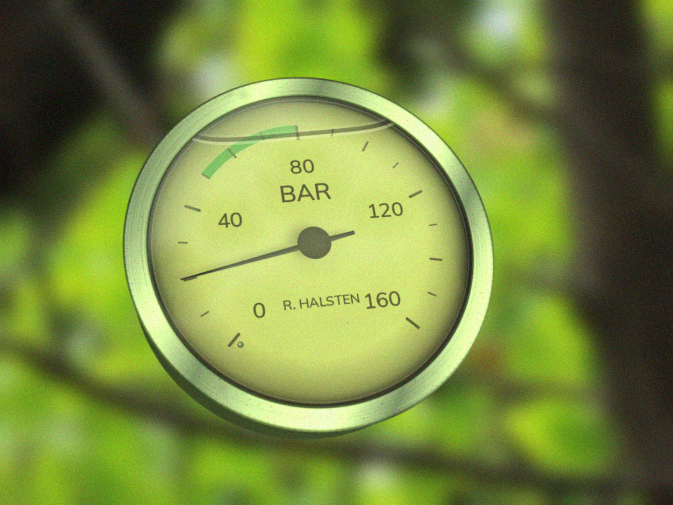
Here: 20bar
